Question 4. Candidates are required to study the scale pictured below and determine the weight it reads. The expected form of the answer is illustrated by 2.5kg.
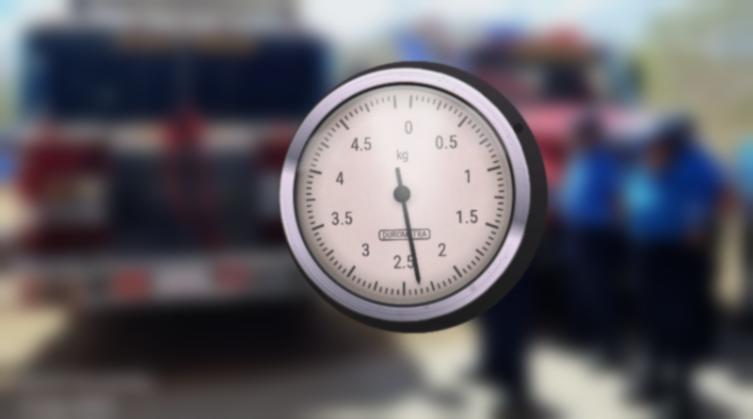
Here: 2.35kg
